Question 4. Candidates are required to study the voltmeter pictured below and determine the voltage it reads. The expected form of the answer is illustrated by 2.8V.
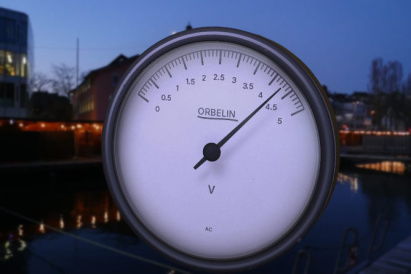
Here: 4.3V
